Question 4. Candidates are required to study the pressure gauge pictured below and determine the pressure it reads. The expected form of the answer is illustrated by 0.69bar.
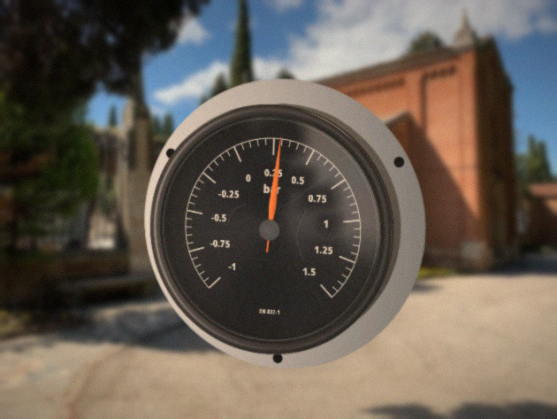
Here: 0.3bar
